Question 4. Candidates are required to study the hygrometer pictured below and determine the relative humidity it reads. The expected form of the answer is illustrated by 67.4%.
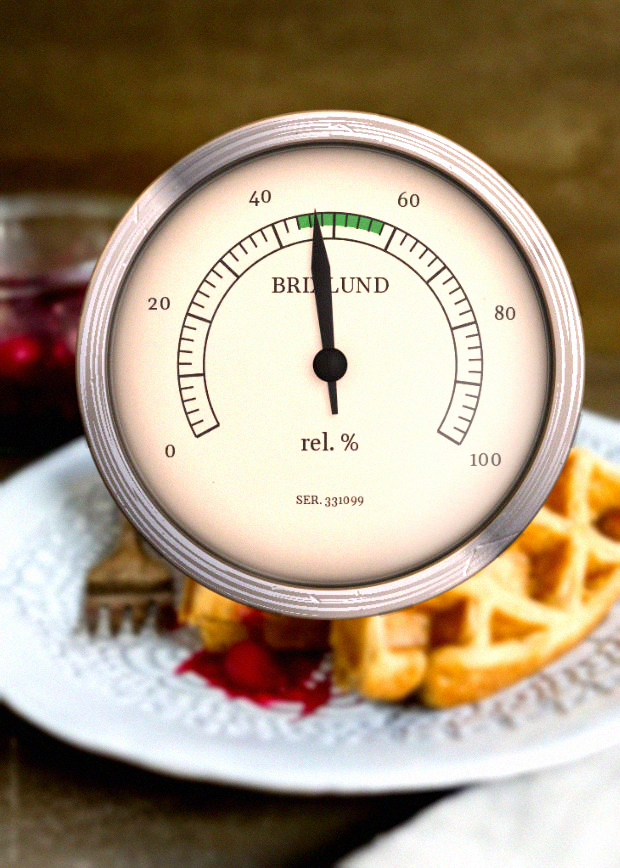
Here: 47%
